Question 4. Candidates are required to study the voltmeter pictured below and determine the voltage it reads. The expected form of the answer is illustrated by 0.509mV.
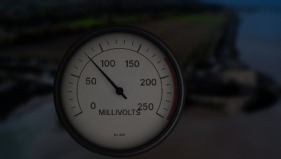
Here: 80mV
